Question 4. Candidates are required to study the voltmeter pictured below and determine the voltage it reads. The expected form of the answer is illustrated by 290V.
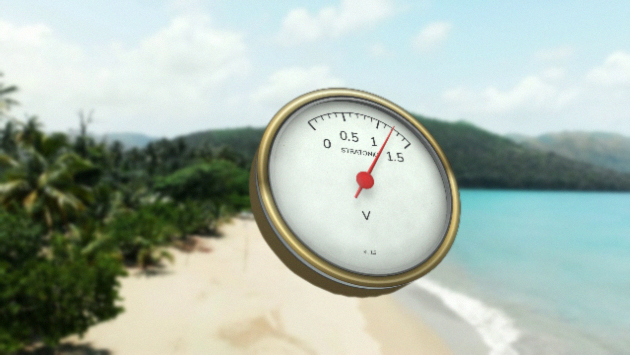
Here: 1.2V
